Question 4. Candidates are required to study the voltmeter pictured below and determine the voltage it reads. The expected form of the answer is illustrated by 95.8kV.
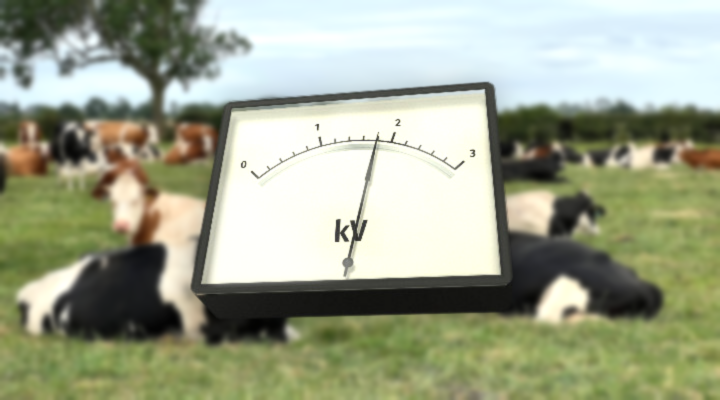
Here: 1.8kV
